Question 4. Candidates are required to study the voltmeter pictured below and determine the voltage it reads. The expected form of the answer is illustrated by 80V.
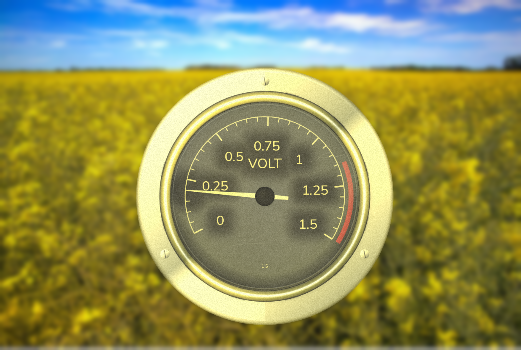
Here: 0.2V
